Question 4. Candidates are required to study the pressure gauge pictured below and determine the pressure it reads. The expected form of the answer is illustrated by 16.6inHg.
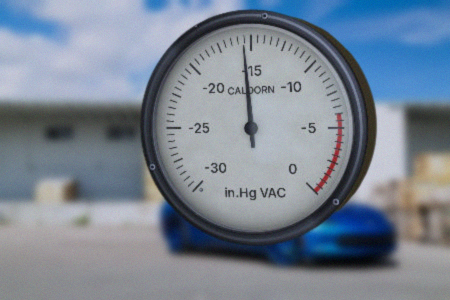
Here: -15.5inHg
